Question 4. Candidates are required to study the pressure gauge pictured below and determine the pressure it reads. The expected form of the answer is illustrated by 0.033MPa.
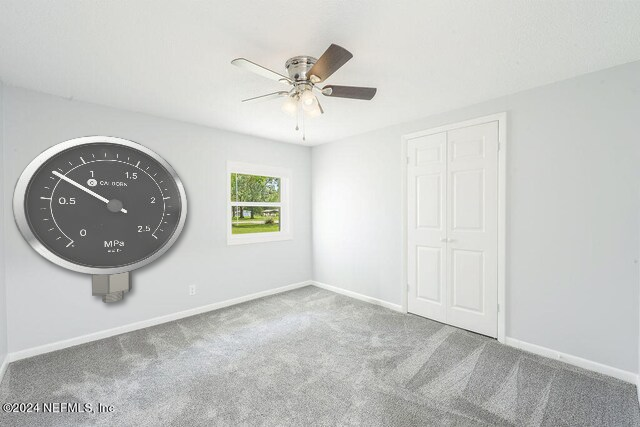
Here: 0.75MPa
